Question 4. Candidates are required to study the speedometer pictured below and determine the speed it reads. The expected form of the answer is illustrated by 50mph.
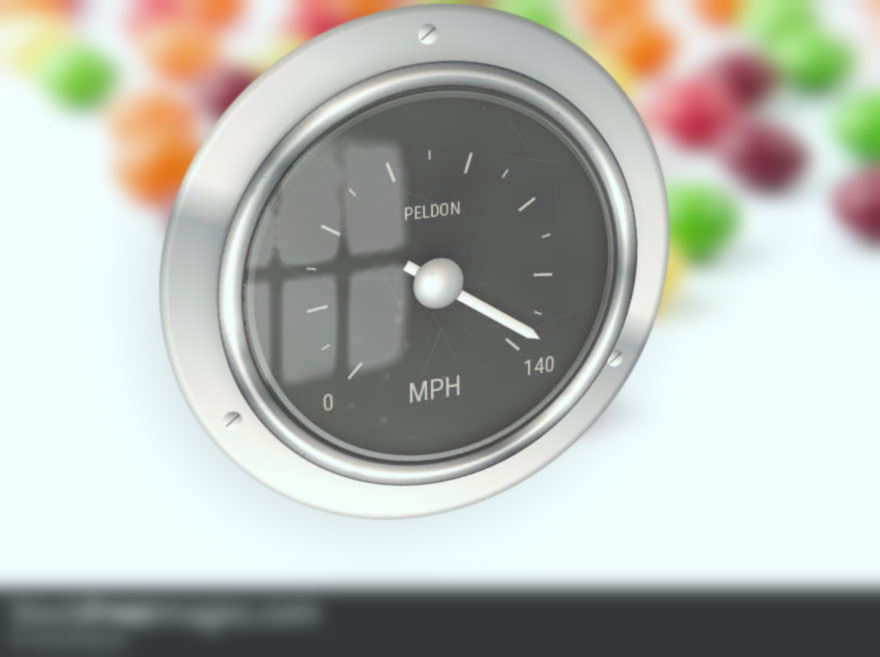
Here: 135mph
